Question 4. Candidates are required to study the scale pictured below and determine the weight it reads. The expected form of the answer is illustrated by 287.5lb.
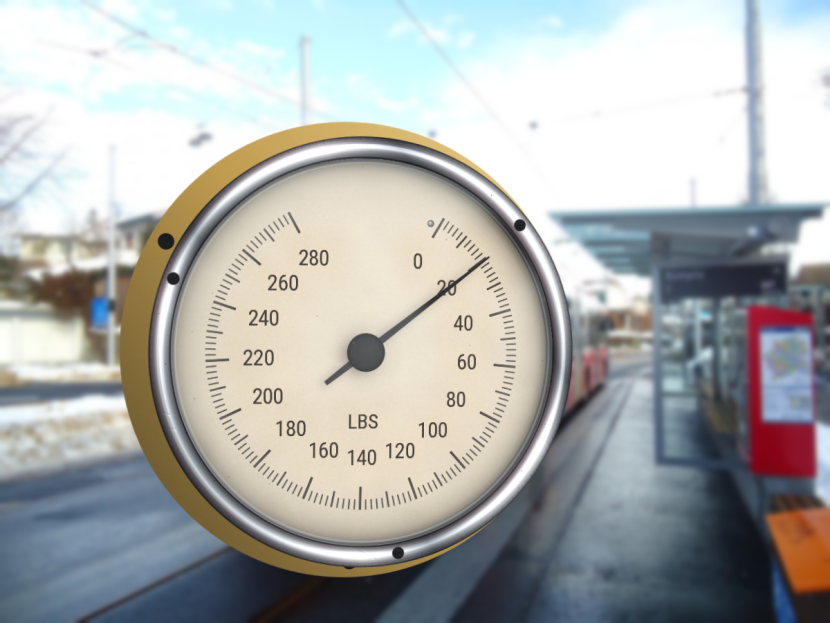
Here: 20lb
